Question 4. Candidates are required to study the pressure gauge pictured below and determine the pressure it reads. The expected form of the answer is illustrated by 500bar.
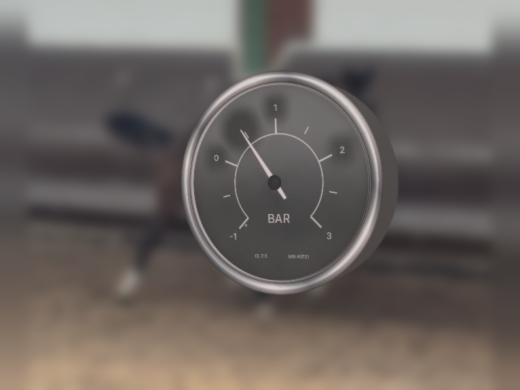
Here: 0.5bar
